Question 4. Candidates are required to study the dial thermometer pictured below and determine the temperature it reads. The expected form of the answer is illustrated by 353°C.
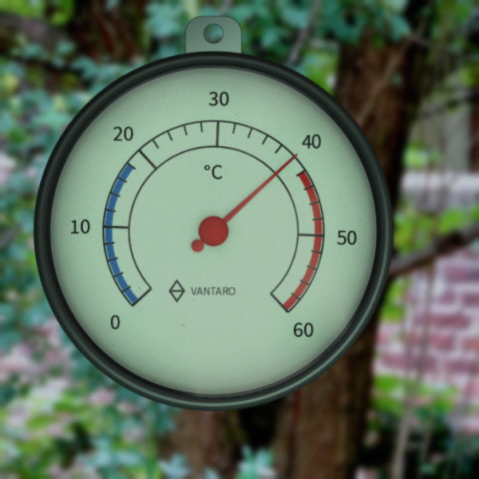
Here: 40°C
